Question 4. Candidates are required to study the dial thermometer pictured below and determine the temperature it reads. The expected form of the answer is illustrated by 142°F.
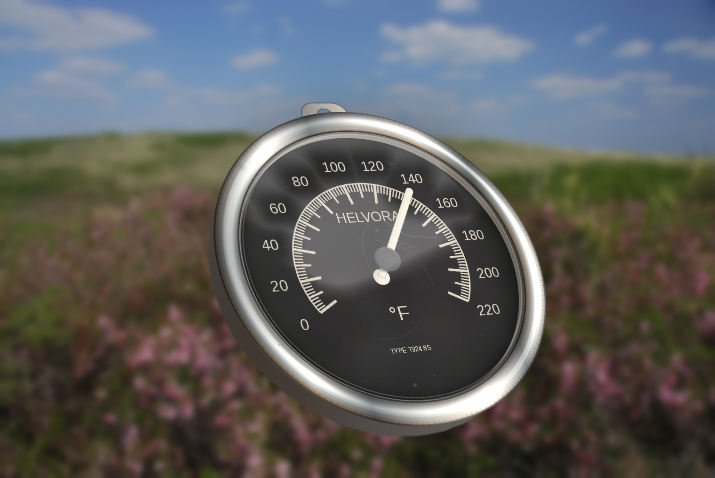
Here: 140°F
